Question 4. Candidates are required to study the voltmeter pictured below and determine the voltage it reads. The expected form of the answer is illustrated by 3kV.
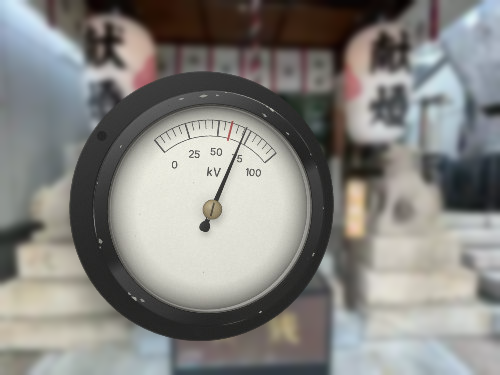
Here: 70kV
